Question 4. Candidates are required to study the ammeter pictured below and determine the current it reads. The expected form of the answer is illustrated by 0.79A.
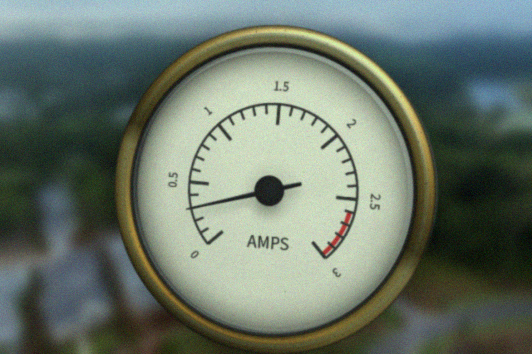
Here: 0.3A
